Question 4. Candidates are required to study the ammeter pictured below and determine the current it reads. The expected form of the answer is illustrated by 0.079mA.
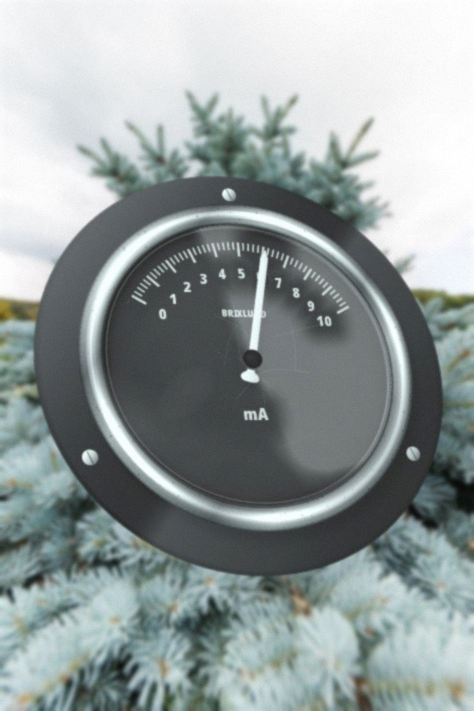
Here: 6mA
